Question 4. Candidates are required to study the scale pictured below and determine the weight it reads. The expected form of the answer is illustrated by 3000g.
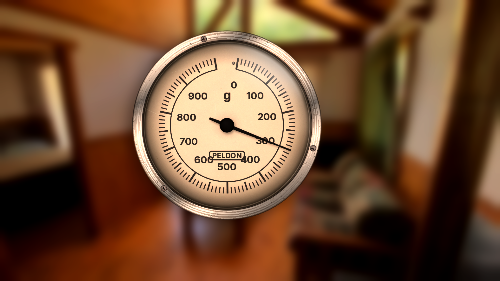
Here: 300g
